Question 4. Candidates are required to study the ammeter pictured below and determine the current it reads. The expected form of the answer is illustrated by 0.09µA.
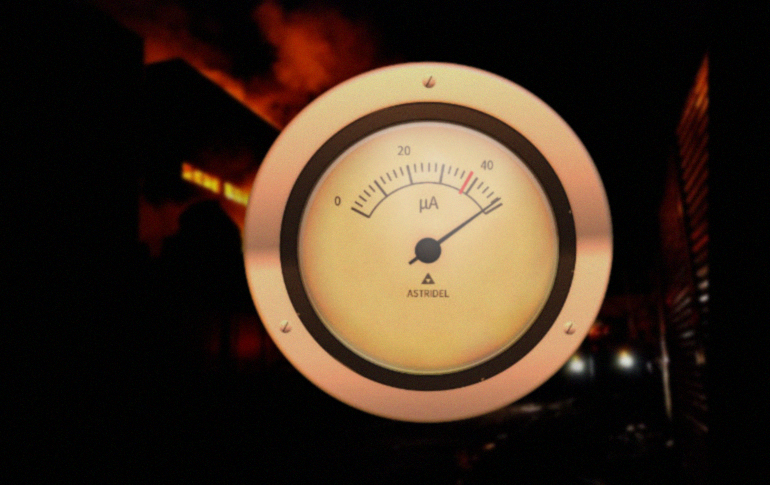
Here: 48µA
